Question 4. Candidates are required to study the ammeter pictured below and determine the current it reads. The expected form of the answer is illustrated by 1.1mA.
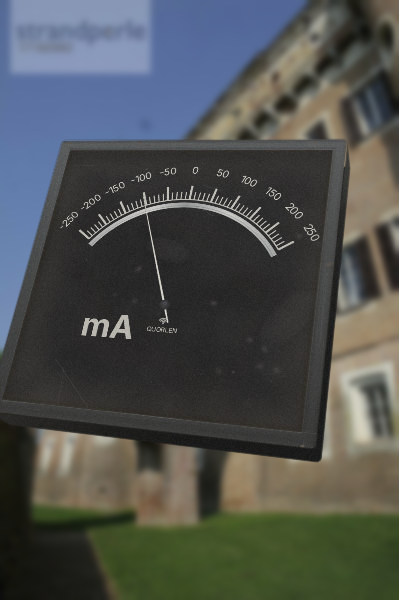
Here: -100mA
